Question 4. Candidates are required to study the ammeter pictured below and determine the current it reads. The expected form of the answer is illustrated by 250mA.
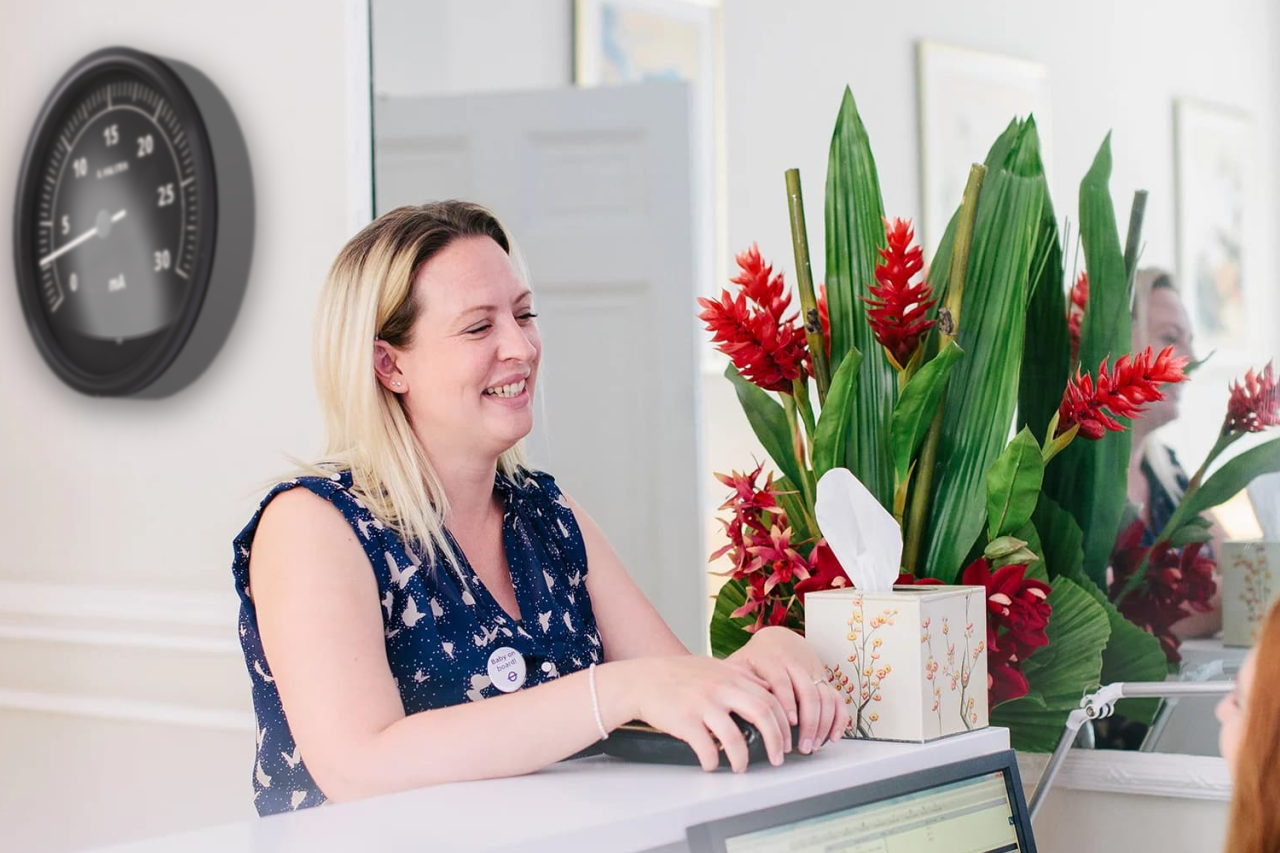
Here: 2.5mA
